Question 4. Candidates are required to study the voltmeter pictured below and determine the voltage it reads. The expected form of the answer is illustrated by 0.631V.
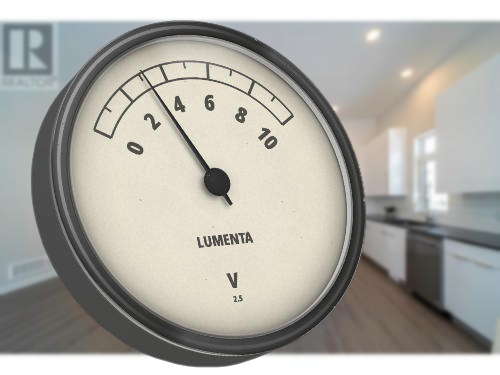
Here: 3V
